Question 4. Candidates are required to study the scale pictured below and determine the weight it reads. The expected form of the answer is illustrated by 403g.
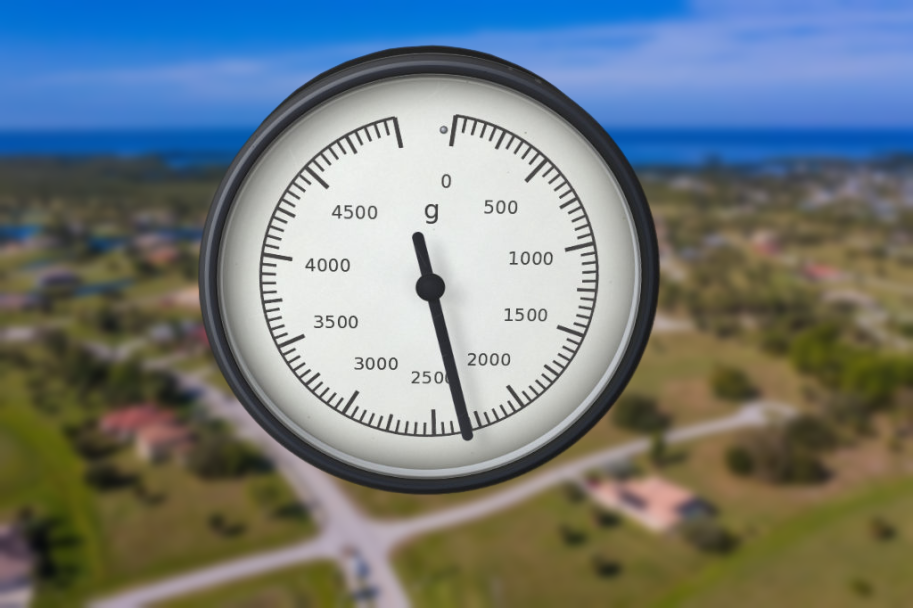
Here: 2325g
